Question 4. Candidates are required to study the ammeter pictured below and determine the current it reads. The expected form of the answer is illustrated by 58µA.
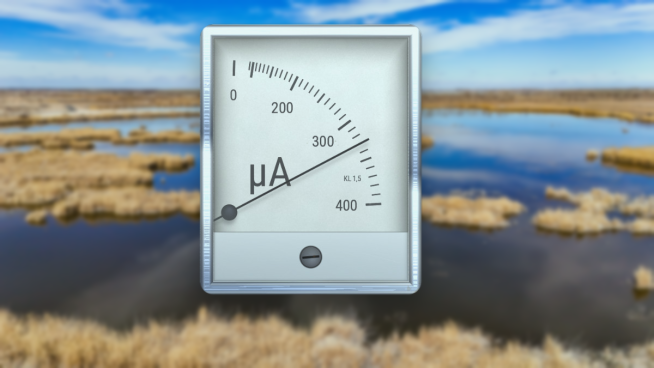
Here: 330µA
